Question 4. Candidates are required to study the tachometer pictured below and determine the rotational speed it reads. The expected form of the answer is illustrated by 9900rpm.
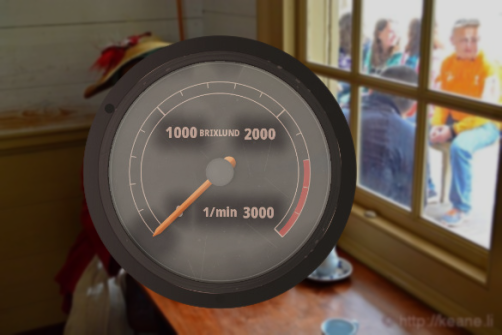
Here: 0rpm
